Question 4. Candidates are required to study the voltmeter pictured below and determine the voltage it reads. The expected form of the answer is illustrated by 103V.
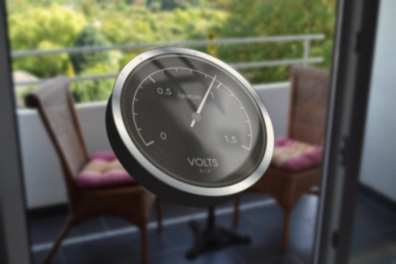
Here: 0.95V
